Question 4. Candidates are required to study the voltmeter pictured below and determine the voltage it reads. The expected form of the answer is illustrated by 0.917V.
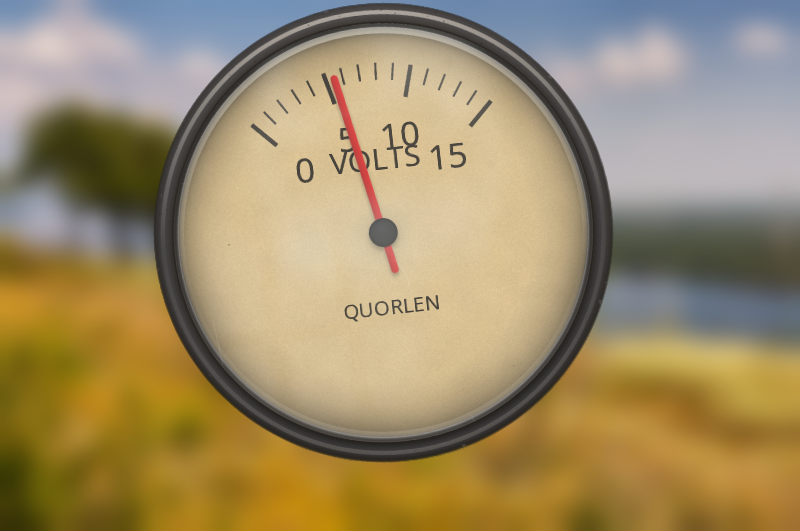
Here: 5.5V
